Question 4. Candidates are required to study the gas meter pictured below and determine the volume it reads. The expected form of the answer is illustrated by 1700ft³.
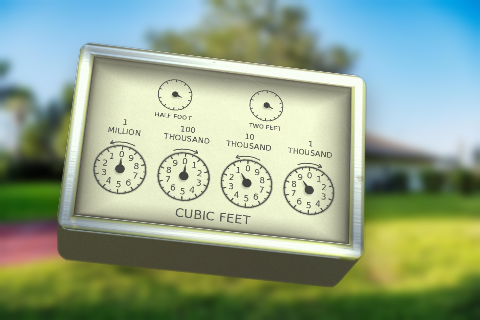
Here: 900ft³
